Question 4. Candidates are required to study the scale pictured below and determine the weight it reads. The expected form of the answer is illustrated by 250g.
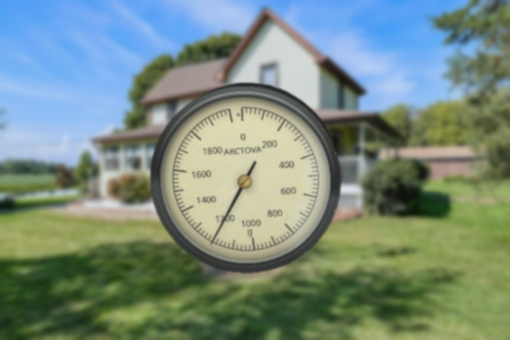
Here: 1200g
